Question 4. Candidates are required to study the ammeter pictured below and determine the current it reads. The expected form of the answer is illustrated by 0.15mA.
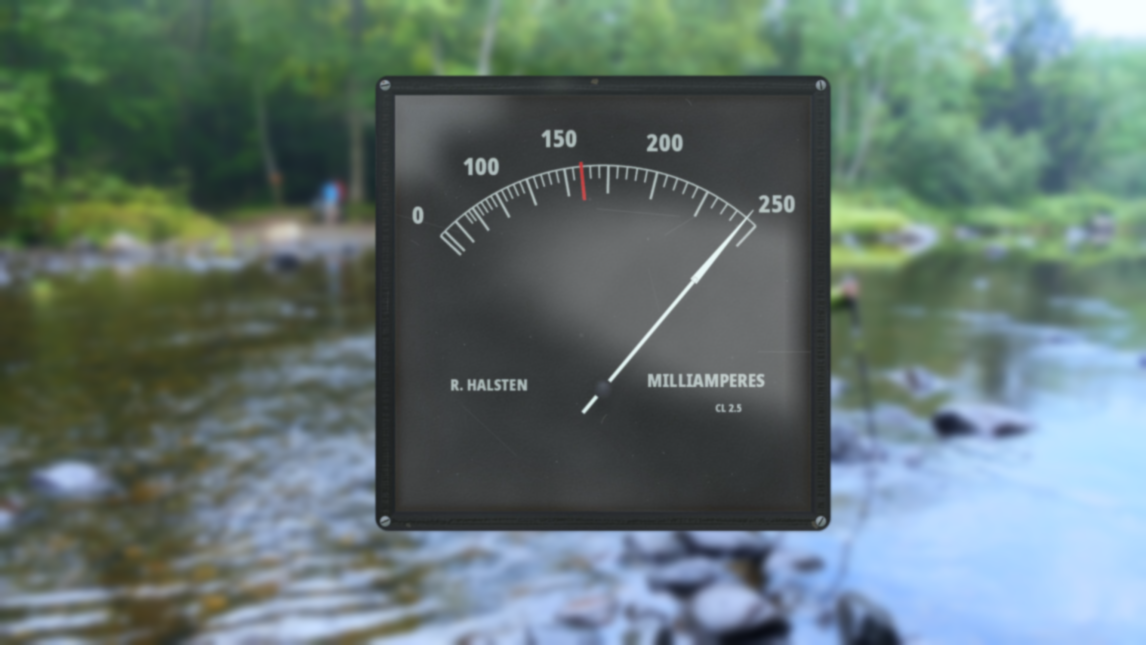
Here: 245mA
